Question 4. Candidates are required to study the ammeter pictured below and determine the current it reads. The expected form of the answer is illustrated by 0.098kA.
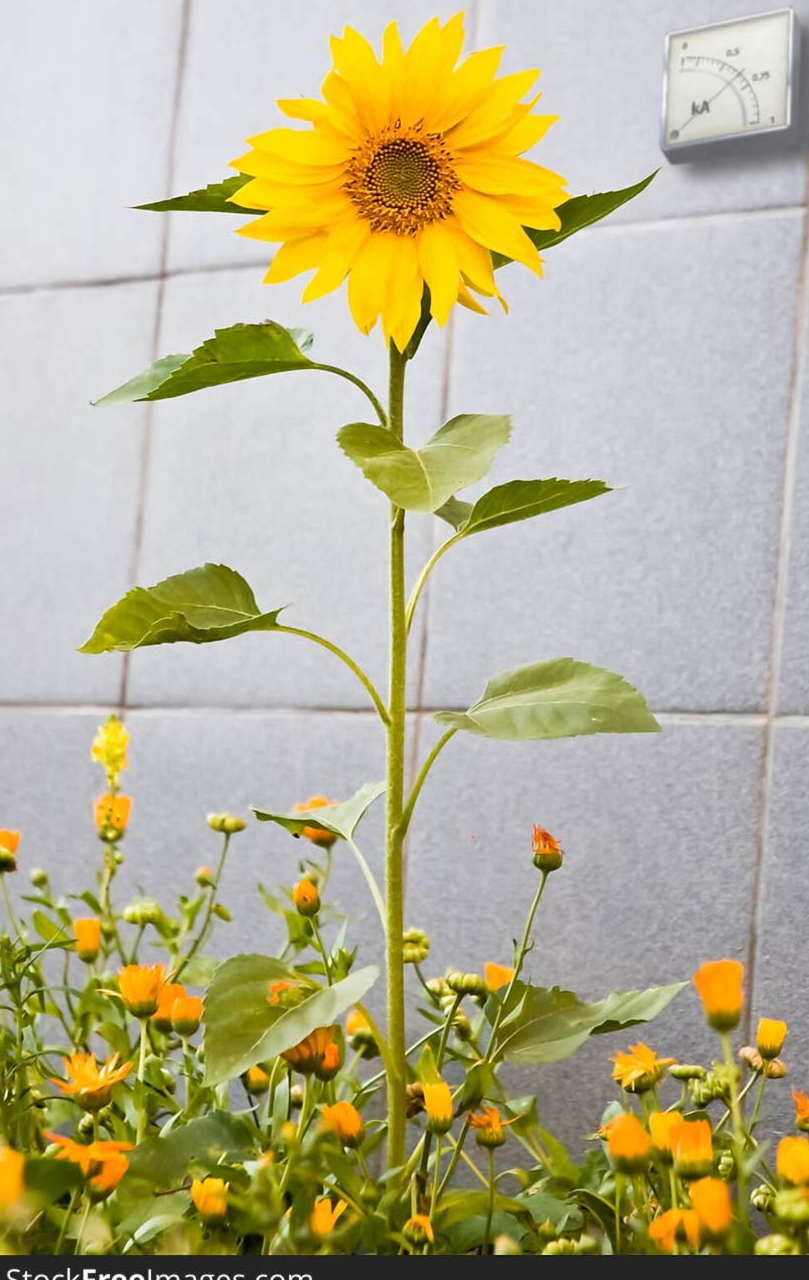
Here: 0.65kA
